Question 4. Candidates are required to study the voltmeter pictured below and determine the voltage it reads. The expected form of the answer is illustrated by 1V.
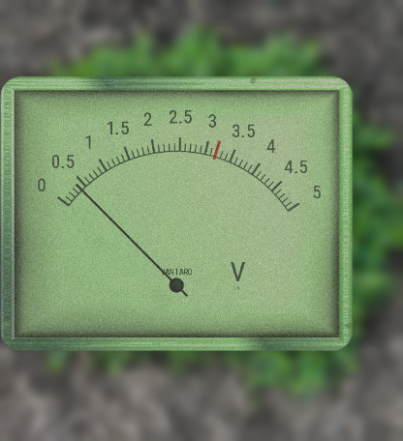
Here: 0.4V
